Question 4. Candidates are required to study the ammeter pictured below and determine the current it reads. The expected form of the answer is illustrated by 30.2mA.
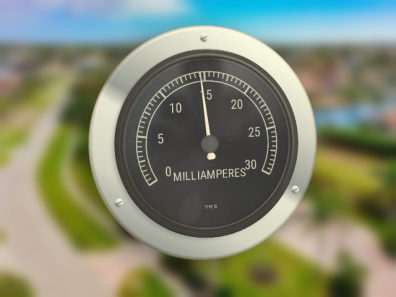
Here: 14.5mA
